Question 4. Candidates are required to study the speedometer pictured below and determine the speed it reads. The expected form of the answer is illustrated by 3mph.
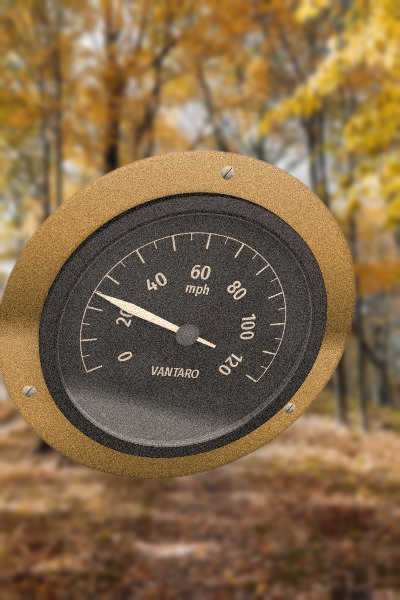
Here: 25mph
